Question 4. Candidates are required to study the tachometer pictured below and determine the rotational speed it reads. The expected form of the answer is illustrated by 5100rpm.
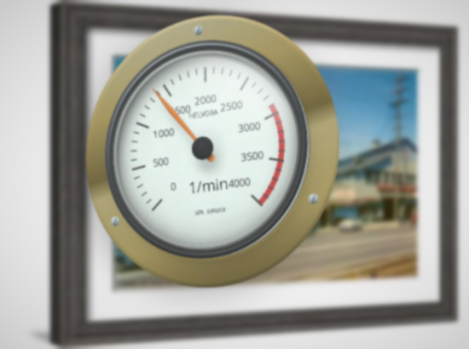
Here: 1400rpm
